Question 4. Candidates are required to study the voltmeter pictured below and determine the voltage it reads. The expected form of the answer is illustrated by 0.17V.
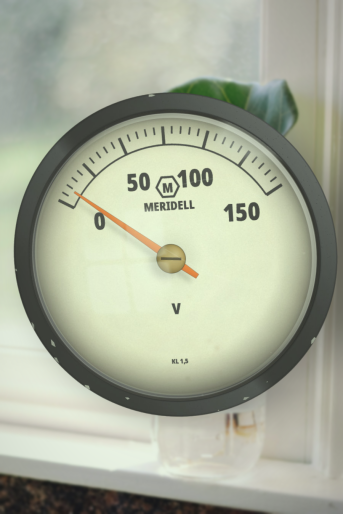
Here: 10V
